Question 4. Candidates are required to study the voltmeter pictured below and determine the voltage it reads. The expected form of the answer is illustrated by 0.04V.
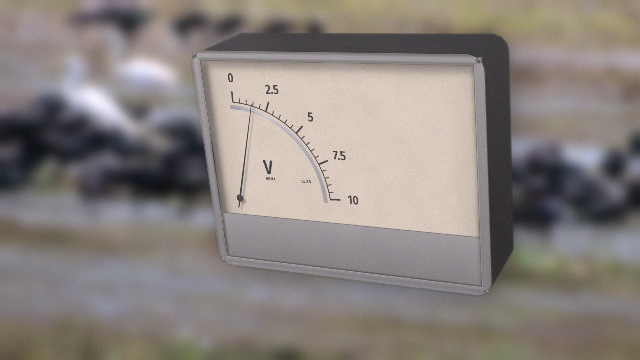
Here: 1.5V
